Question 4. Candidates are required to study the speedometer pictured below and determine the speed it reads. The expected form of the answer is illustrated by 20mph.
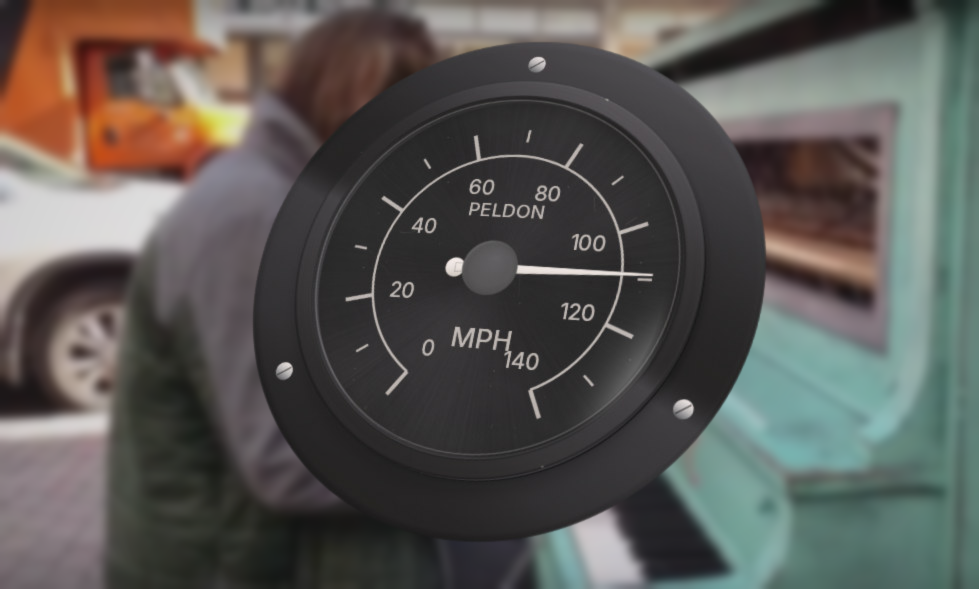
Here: 110mph
